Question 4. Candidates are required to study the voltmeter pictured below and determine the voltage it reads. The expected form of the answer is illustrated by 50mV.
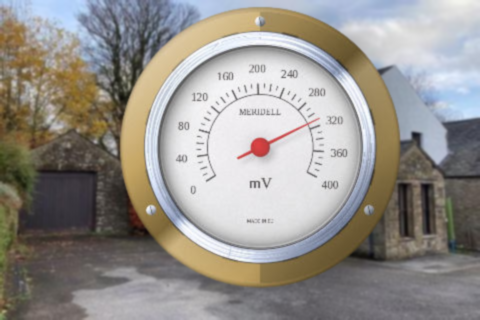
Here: 310mV
